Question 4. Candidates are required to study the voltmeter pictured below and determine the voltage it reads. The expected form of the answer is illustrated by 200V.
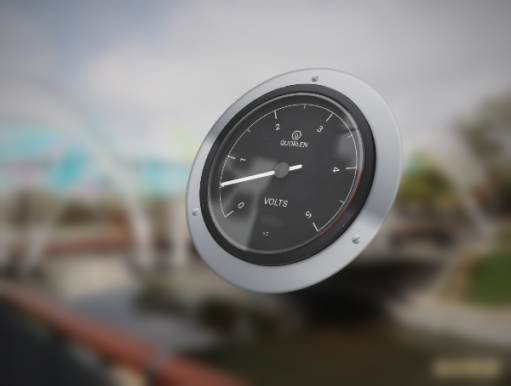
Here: 0.5V
